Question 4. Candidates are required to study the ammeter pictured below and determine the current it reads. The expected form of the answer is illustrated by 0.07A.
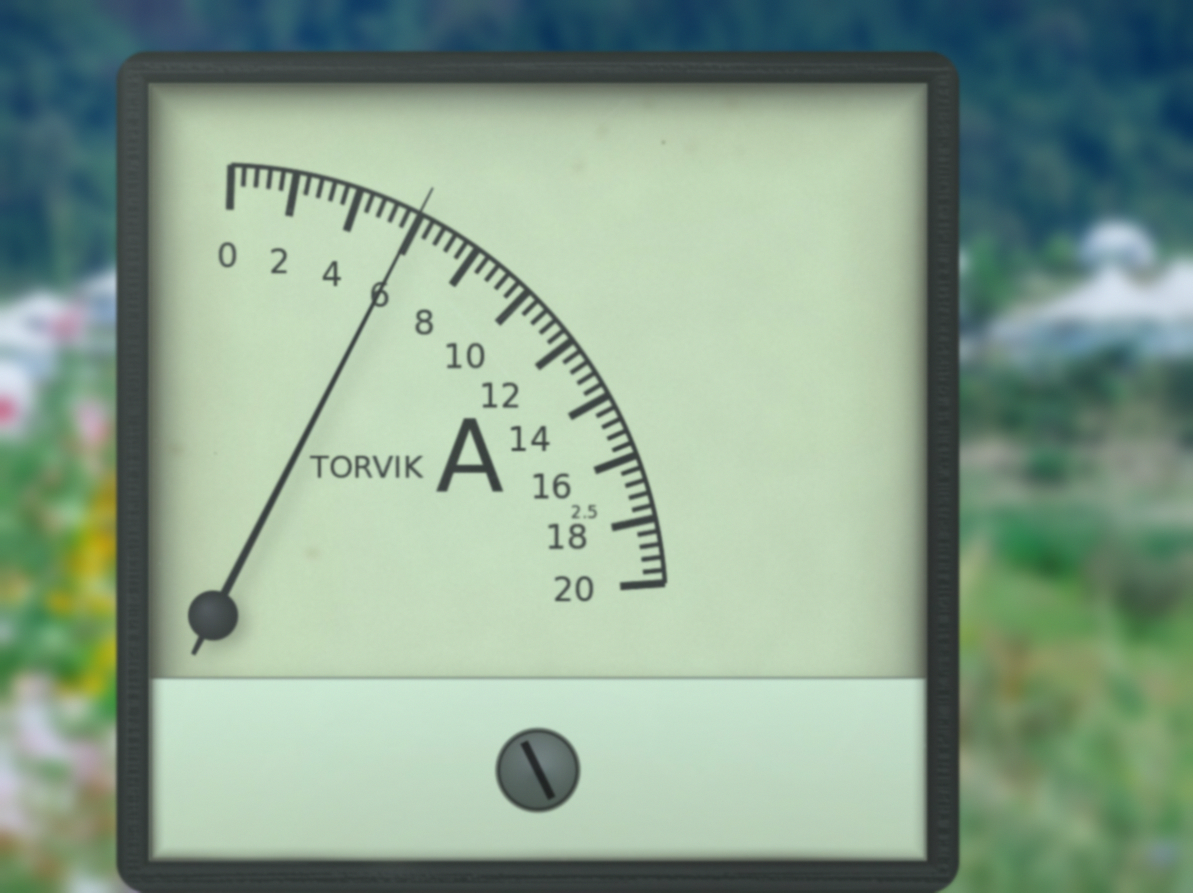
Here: 6A
